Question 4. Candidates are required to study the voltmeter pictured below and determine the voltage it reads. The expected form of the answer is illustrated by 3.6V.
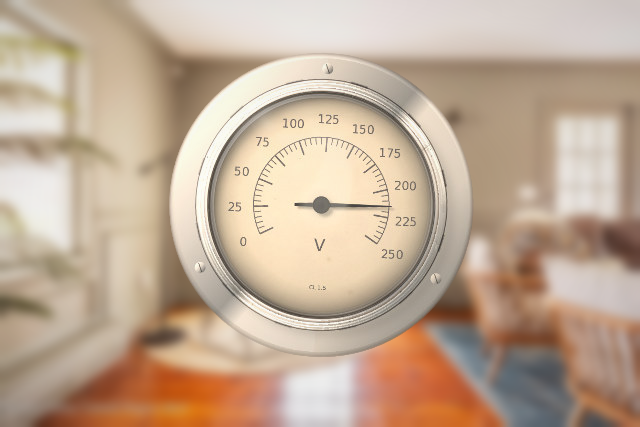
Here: 215V
